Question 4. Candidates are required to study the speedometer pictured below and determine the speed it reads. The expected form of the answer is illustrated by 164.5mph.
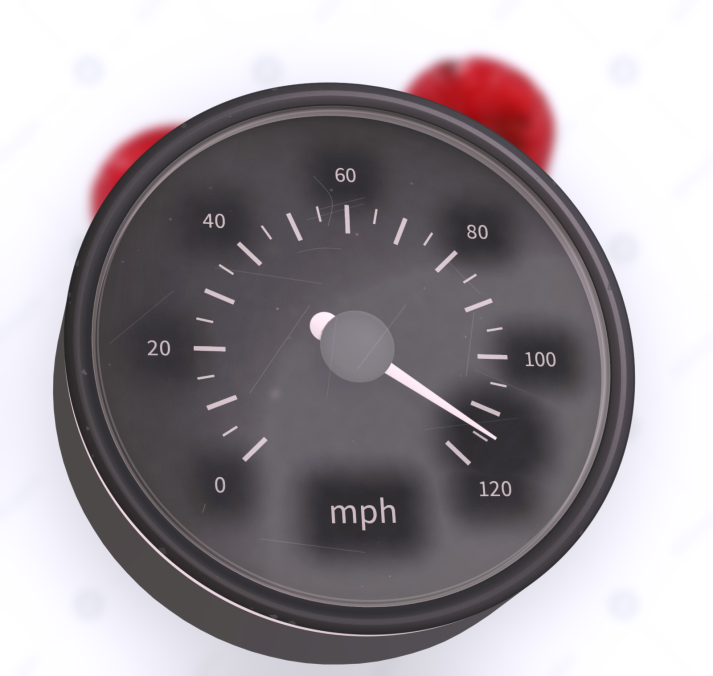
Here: 115mph
